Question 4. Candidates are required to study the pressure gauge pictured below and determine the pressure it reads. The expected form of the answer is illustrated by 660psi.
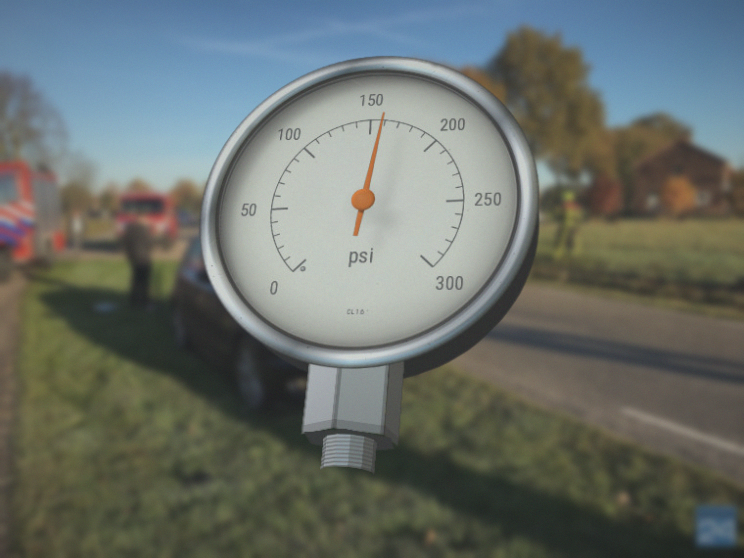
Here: 160psi
